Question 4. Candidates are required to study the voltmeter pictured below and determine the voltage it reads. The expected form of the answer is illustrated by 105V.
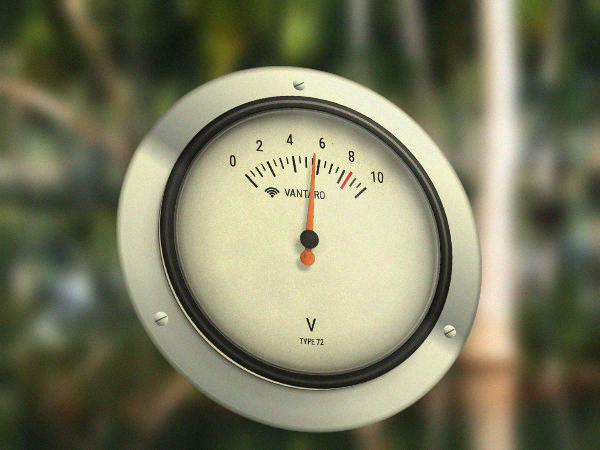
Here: 5.5V
